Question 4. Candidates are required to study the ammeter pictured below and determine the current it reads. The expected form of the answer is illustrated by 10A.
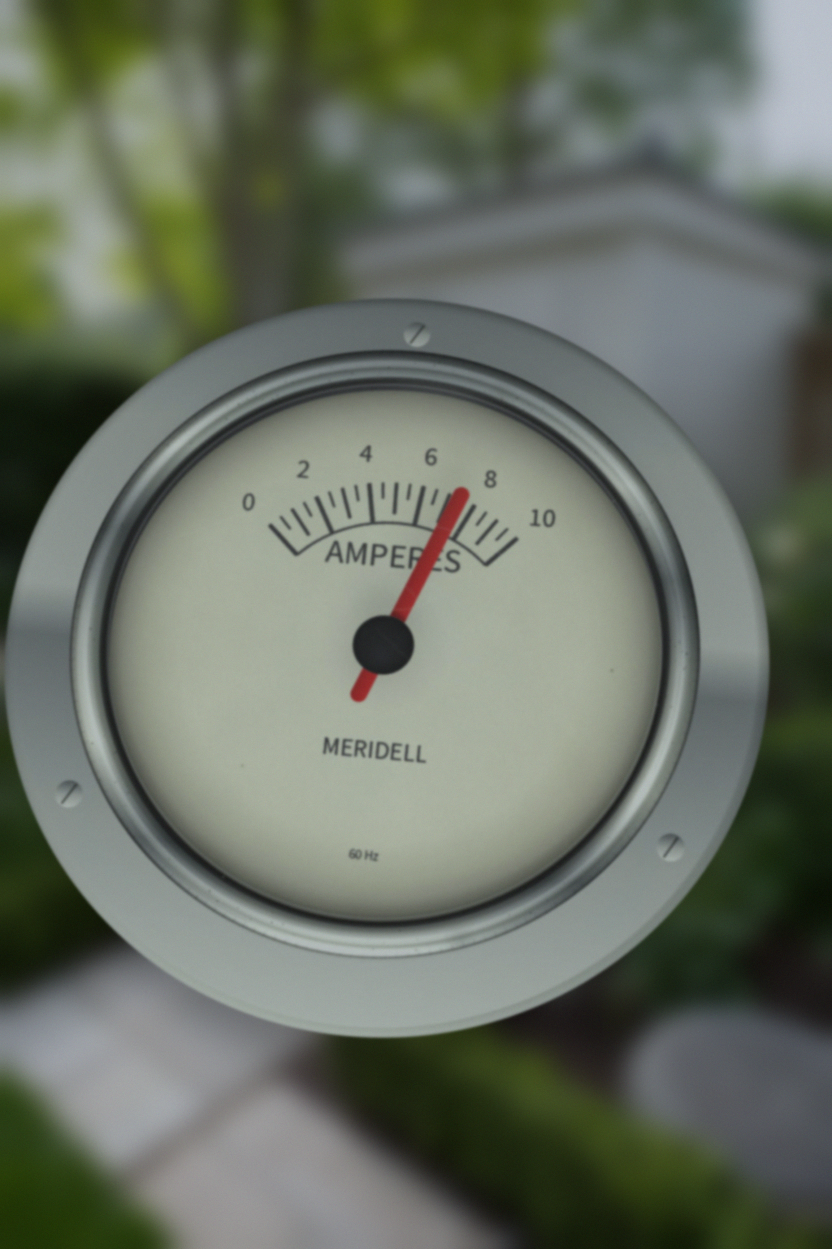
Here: 7.5A
